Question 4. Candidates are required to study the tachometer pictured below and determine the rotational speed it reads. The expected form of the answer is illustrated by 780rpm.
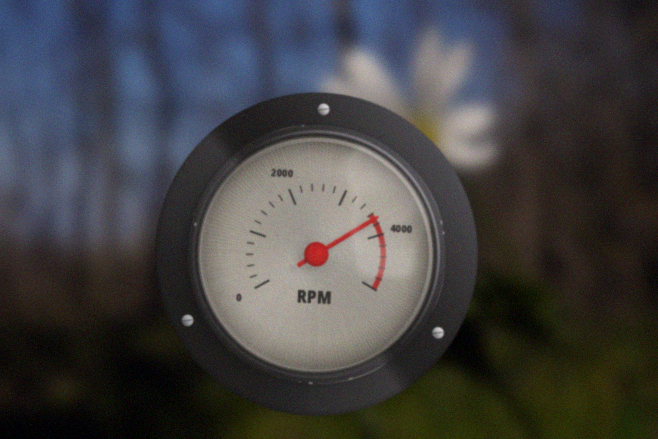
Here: 3700rpm
